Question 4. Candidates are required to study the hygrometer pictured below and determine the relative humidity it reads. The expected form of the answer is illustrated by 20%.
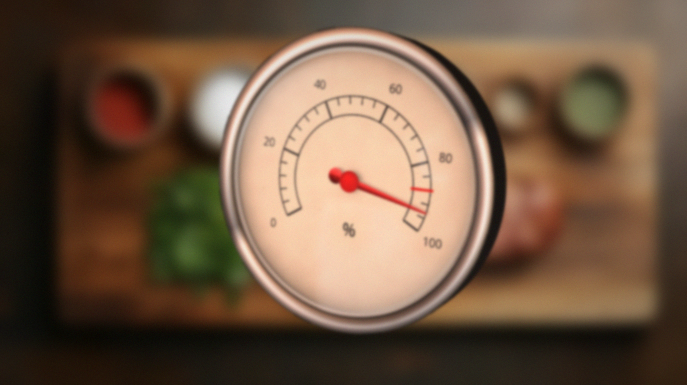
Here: 94%
